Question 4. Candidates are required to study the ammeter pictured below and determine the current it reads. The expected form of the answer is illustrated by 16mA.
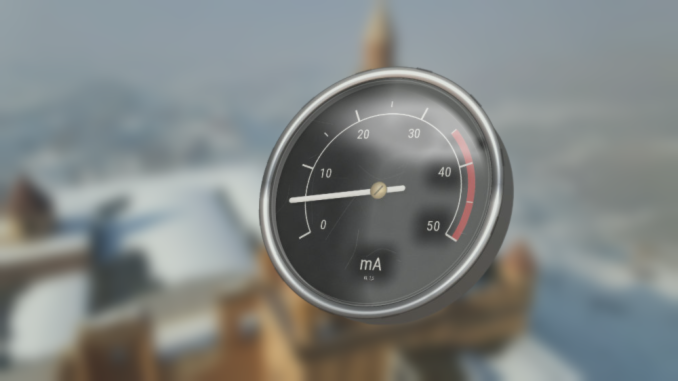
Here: 5mA
